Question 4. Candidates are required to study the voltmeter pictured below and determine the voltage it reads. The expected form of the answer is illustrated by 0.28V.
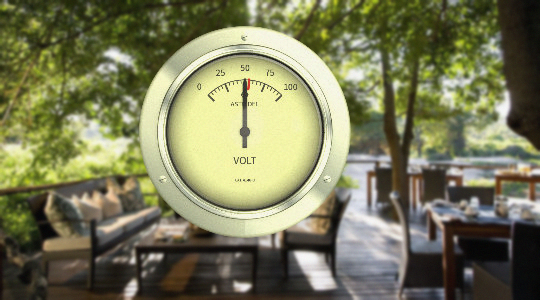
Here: 50V
